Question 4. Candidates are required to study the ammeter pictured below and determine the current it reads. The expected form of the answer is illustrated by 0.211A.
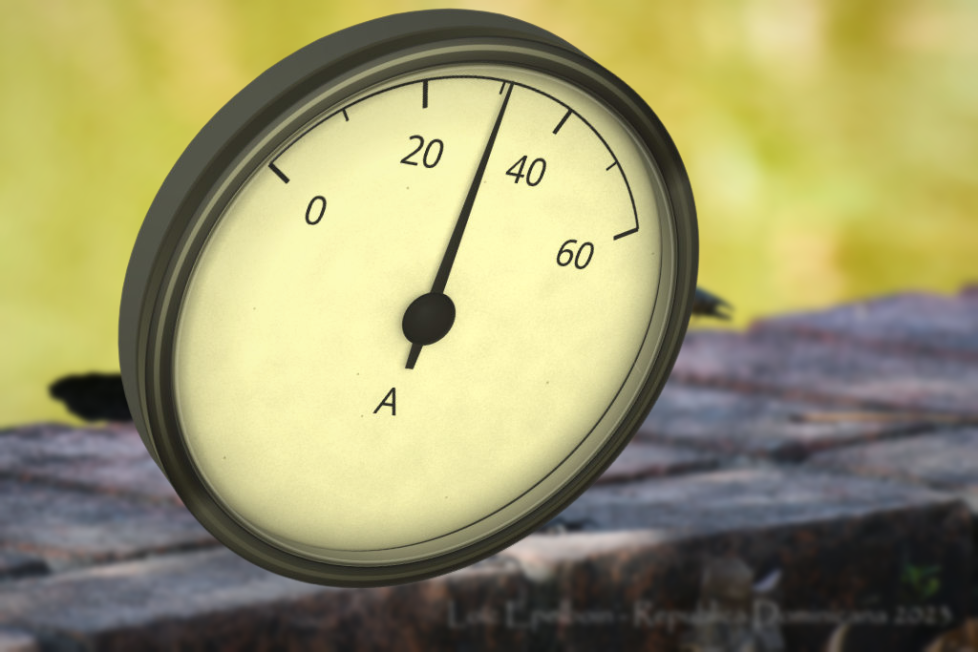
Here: 30A
